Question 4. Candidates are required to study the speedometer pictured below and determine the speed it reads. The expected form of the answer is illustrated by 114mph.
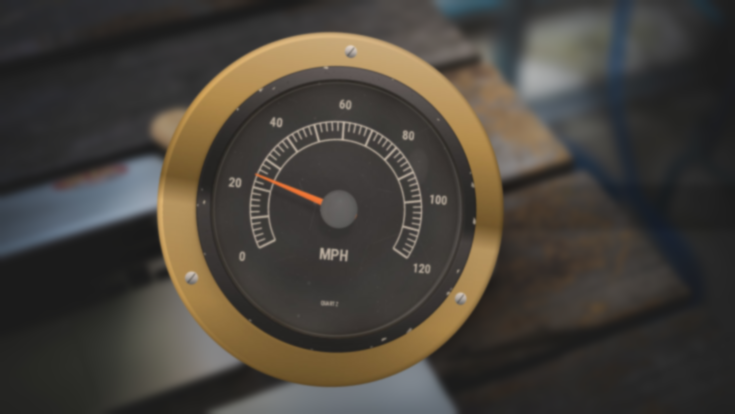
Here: 24mph
